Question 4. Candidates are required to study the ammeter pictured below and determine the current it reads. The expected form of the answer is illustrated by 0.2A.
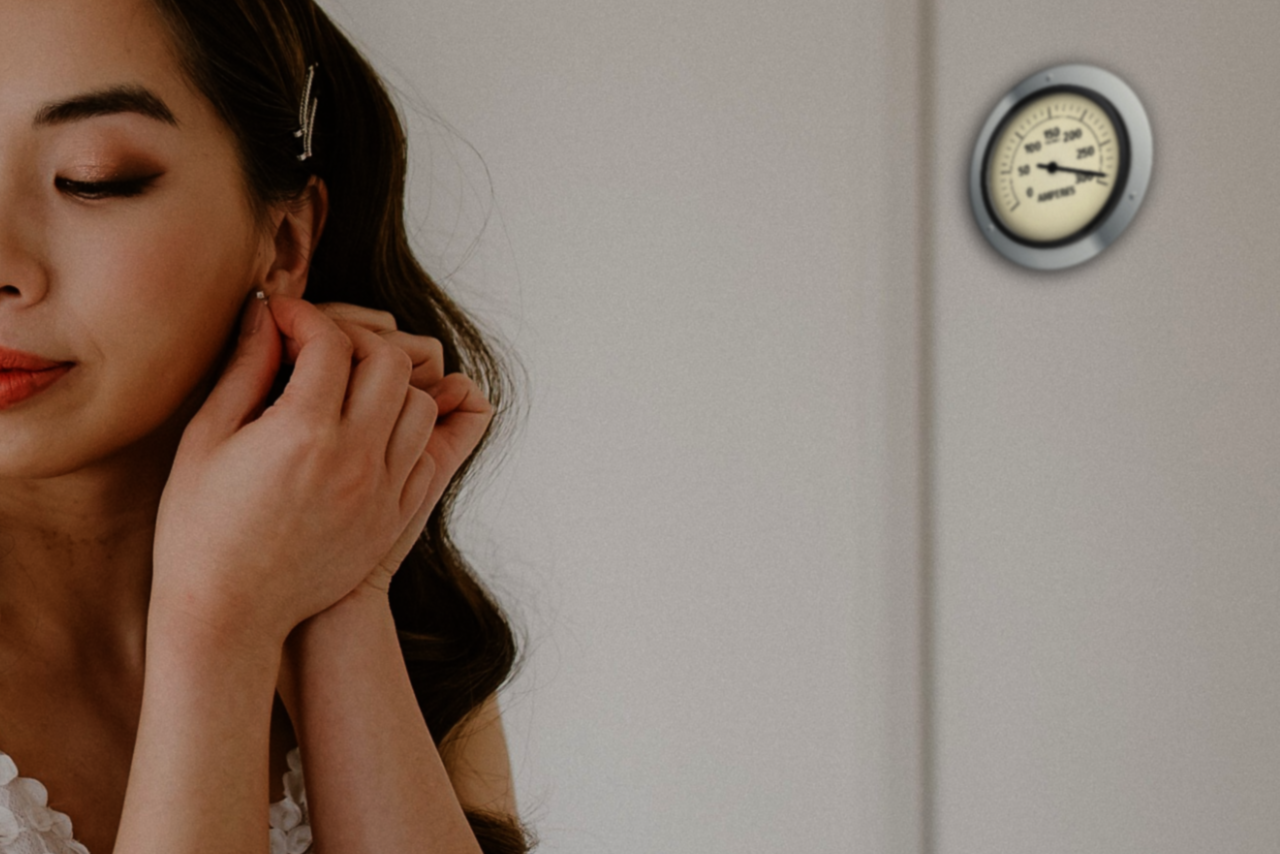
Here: 290A
